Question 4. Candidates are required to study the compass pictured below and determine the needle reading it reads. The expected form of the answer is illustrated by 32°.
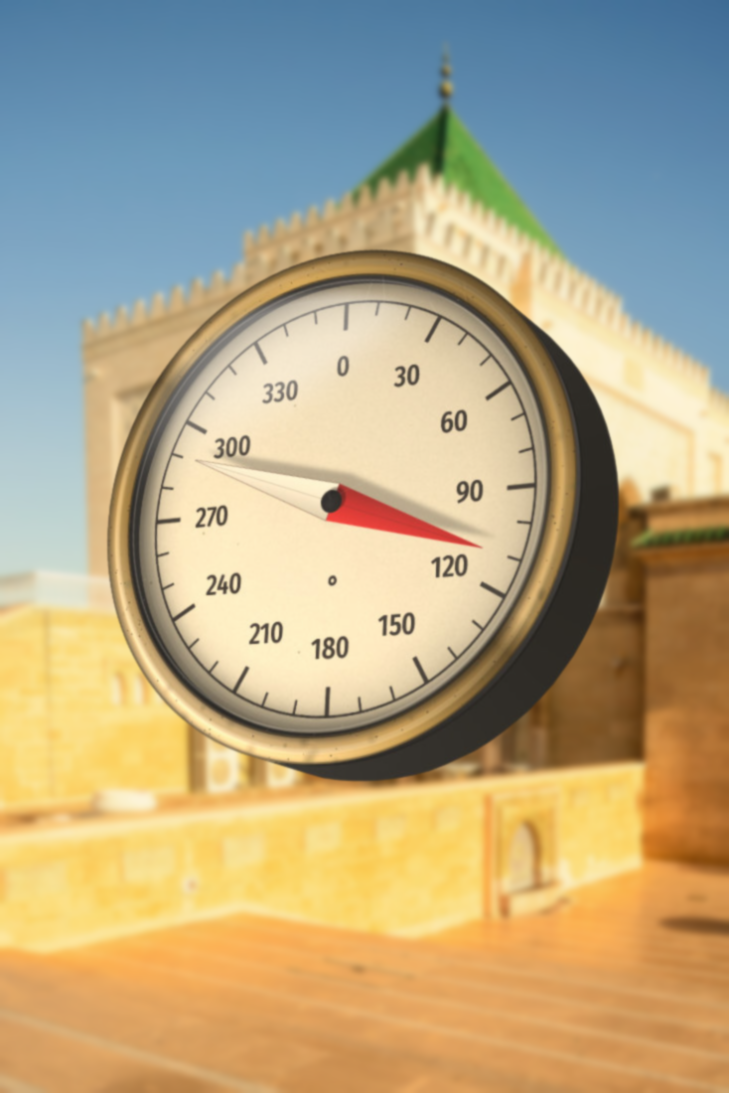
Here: 110°
